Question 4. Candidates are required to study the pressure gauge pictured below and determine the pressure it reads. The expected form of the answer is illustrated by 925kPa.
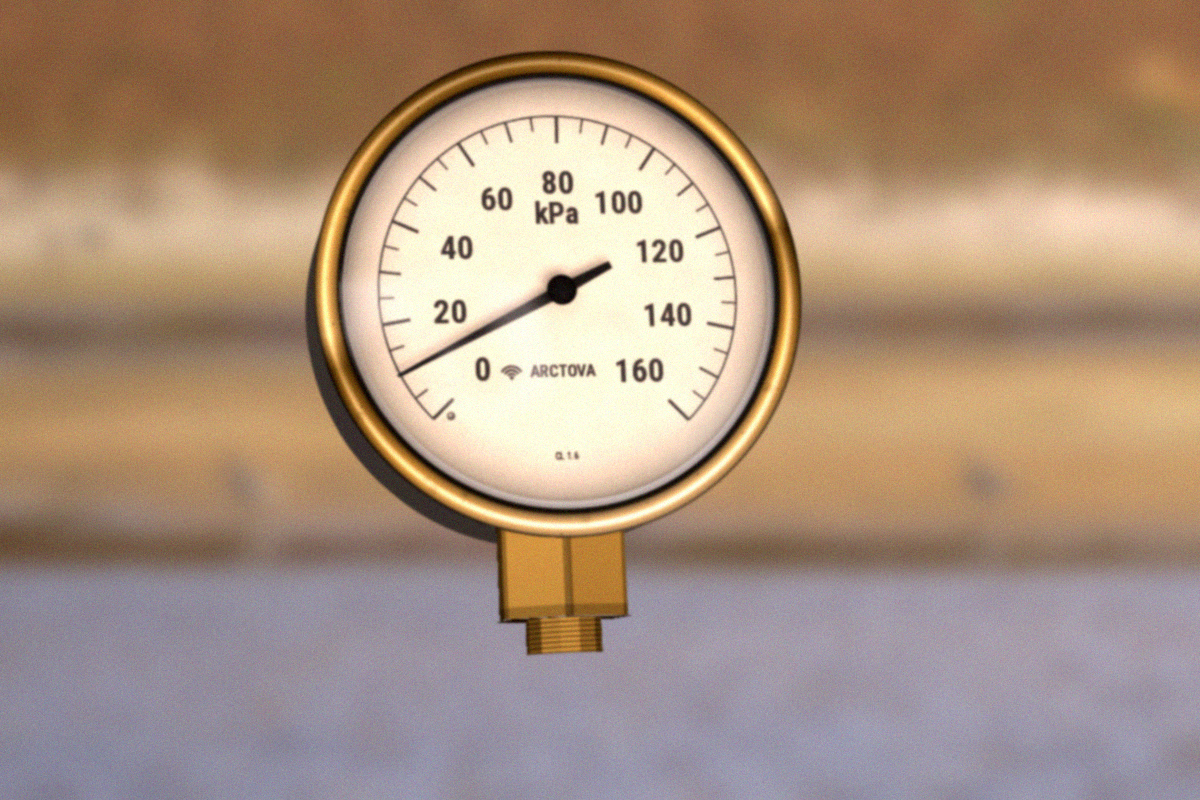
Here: 10kPa
